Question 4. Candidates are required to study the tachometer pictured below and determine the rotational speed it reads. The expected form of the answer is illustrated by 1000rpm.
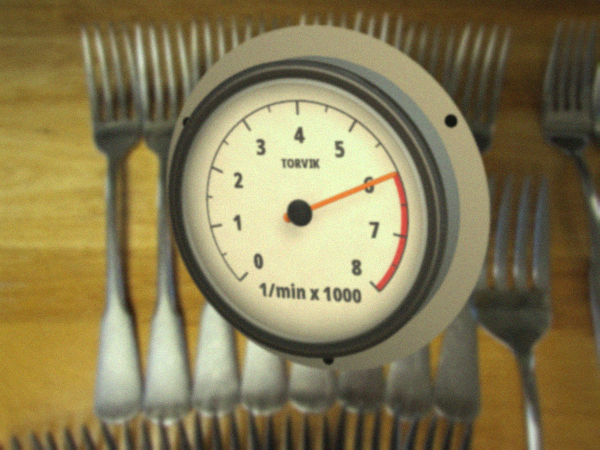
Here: 6000rpm
